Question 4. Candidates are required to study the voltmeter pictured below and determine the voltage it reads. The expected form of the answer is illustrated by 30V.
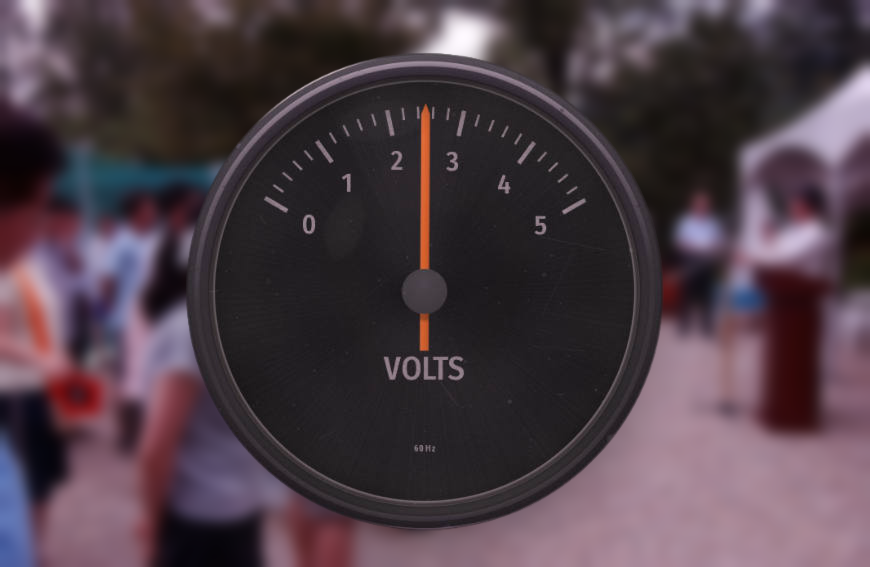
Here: 2.5V
